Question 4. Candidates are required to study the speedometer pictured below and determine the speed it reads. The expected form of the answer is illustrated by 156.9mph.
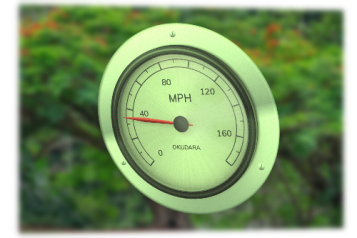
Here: 35mph
